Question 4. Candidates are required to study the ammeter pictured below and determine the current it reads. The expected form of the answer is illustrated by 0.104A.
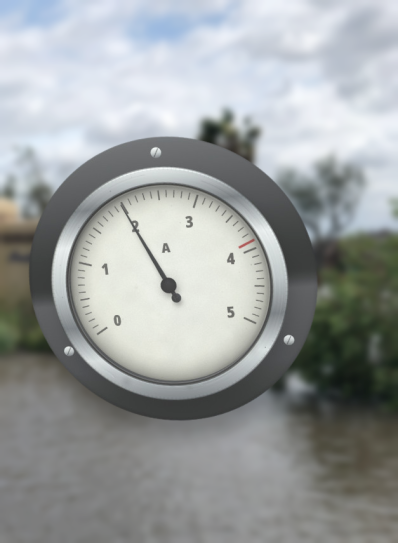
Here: 2A
